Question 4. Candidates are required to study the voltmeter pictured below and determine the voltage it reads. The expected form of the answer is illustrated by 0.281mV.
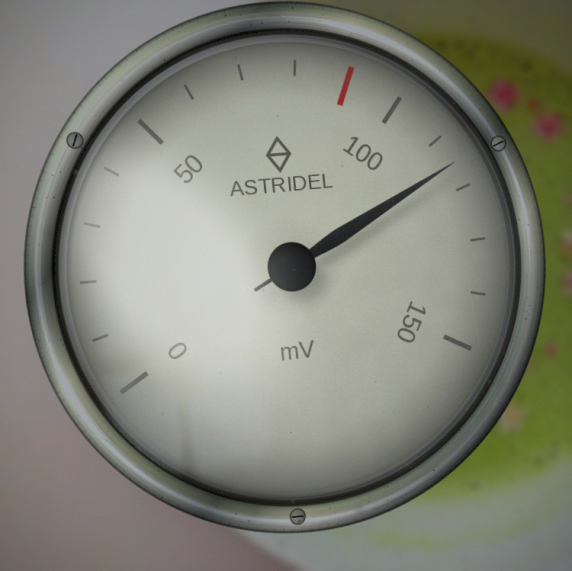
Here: 115mV
